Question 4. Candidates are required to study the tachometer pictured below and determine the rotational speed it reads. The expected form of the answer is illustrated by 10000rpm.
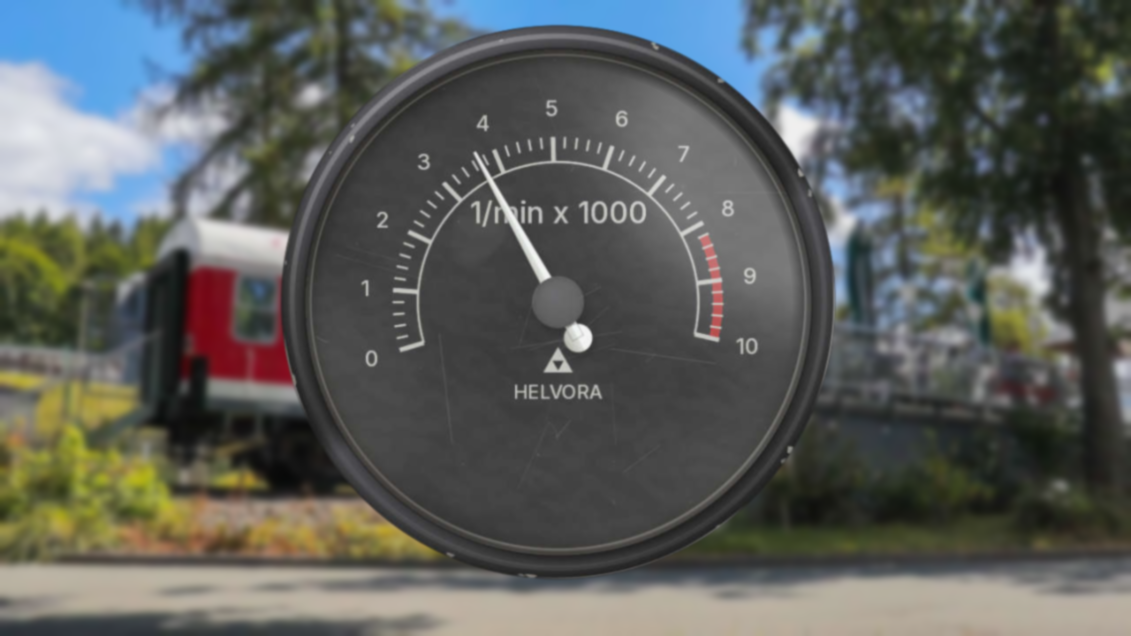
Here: 3700rpm
